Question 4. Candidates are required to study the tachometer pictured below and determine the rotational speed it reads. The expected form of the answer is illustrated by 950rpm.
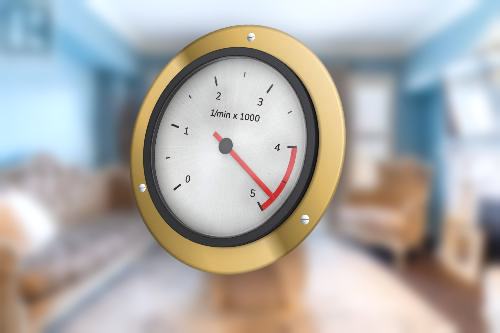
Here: 4750rpm
